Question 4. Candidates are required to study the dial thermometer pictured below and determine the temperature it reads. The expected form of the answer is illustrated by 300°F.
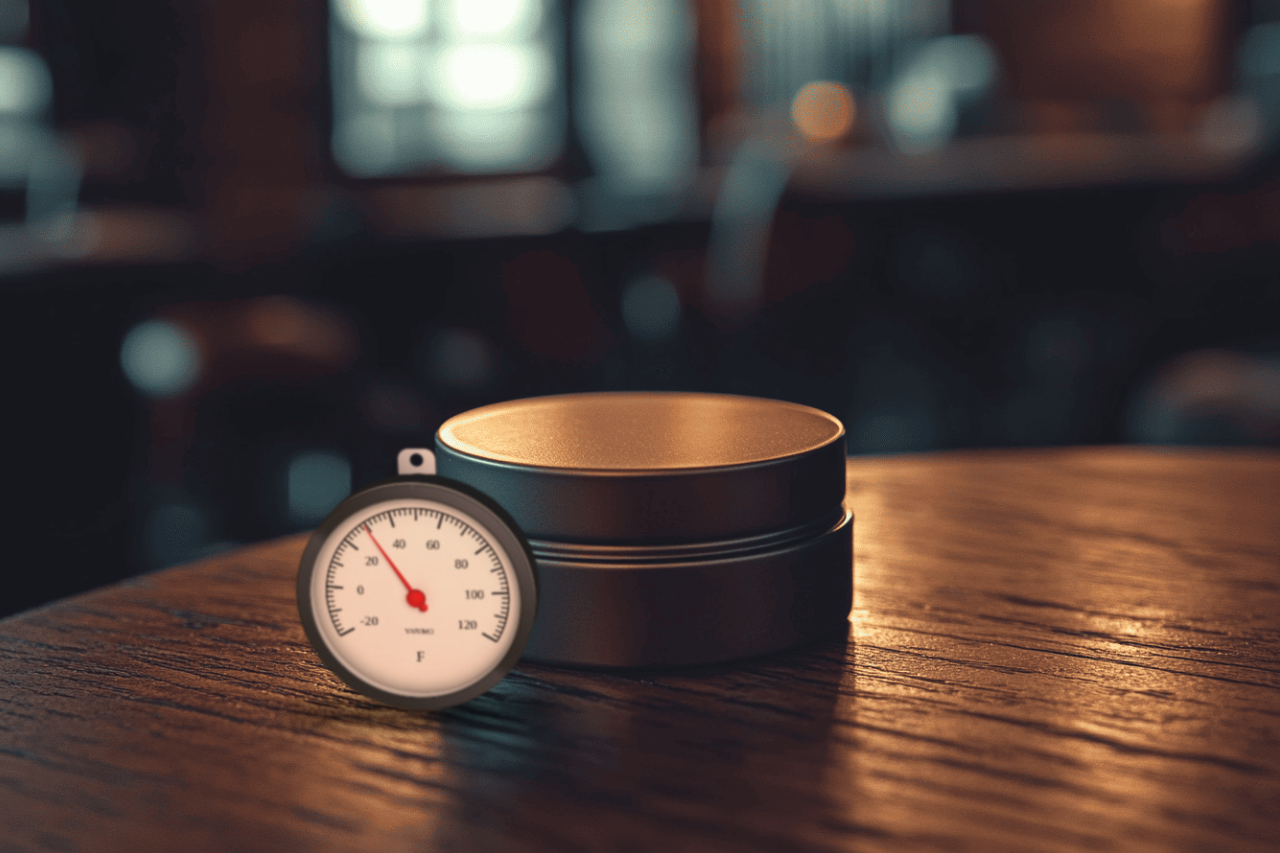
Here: 30°F
